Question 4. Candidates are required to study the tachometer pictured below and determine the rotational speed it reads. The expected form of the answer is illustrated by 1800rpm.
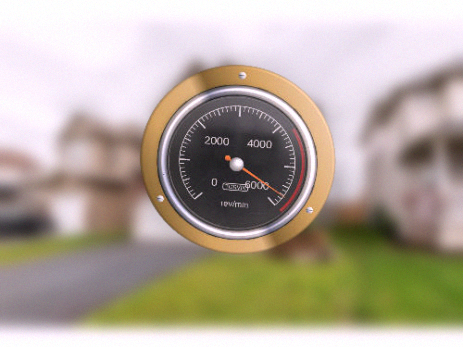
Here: 5700rpm
